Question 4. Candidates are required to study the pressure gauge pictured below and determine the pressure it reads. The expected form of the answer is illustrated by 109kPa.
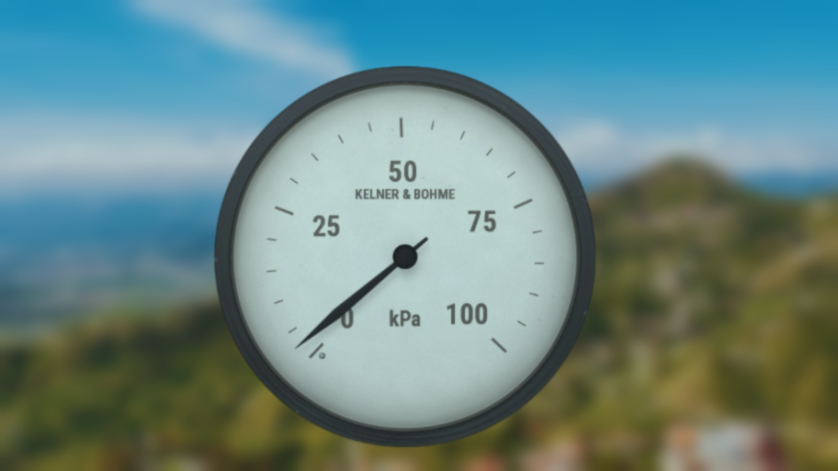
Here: 2.5kPa
